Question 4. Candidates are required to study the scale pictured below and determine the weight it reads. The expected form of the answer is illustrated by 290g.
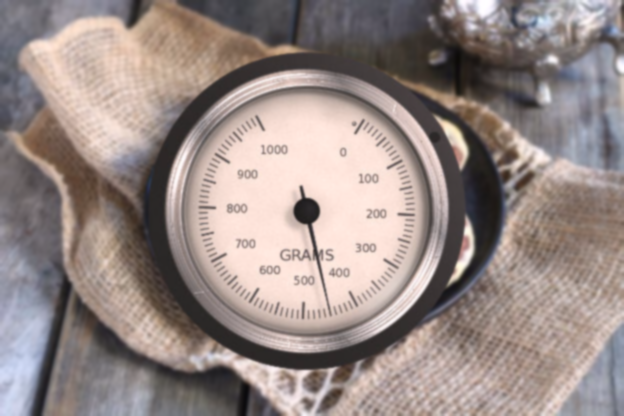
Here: 450g
